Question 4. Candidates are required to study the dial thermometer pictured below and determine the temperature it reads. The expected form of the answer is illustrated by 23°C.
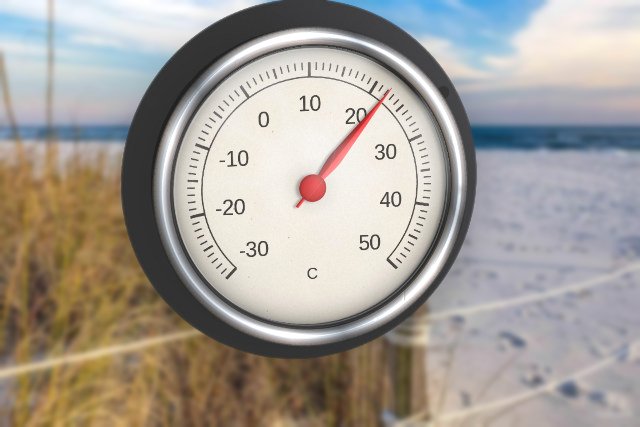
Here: 22°C
